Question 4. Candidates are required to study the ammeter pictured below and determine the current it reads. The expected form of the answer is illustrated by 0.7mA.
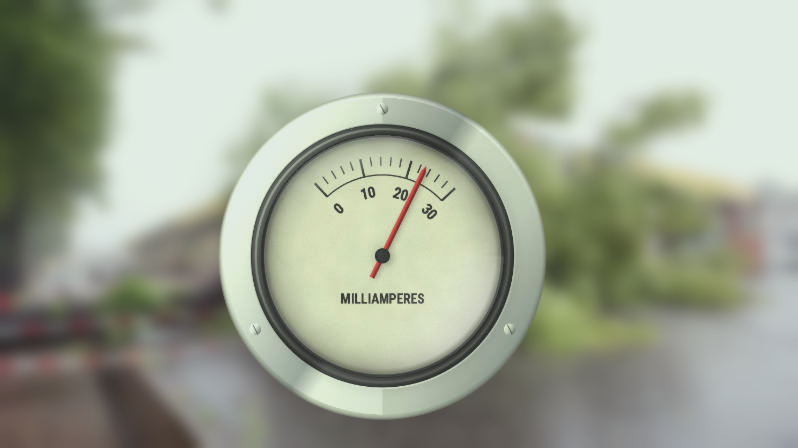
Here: 23mA
